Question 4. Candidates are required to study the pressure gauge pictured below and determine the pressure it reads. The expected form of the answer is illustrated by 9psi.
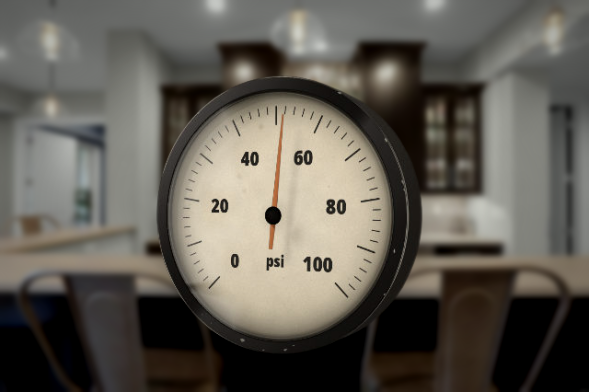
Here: 52psi
